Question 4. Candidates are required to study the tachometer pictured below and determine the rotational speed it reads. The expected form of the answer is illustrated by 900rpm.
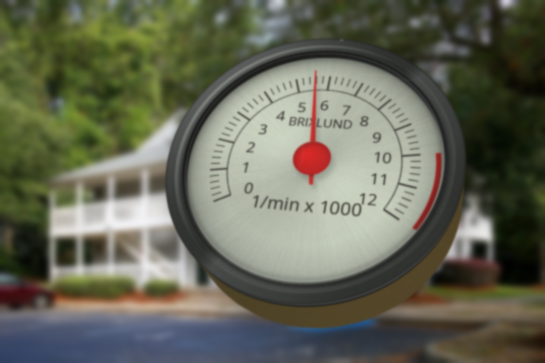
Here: 5600rpm
